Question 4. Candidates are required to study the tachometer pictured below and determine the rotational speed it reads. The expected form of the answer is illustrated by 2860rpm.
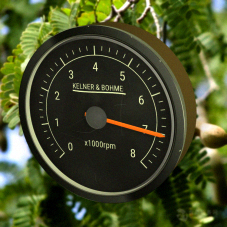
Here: 7000rpm
